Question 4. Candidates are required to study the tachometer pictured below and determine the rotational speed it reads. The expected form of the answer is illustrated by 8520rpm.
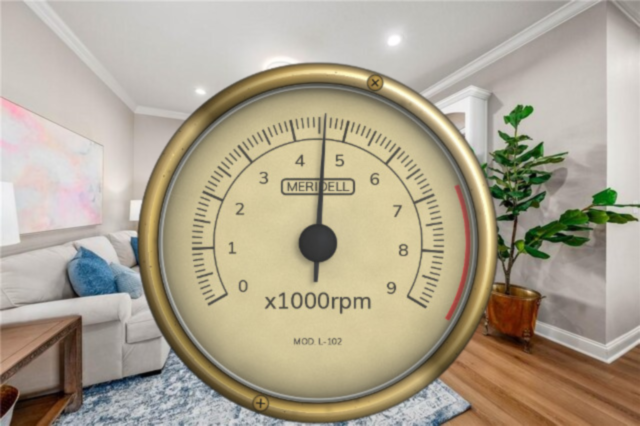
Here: 4600rpm
